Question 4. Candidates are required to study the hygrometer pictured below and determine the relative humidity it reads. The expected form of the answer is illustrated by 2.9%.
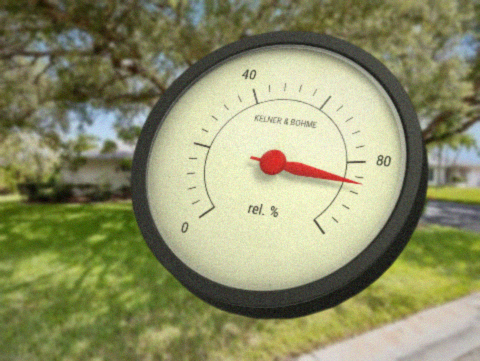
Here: 86%
